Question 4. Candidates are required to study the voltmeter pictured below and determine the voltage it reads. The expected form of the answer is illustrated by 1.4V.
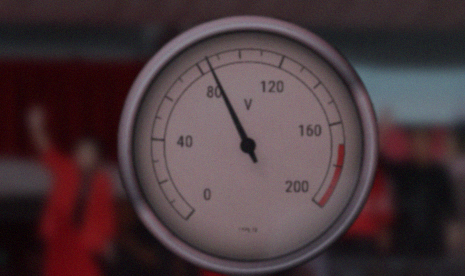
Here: 85V
